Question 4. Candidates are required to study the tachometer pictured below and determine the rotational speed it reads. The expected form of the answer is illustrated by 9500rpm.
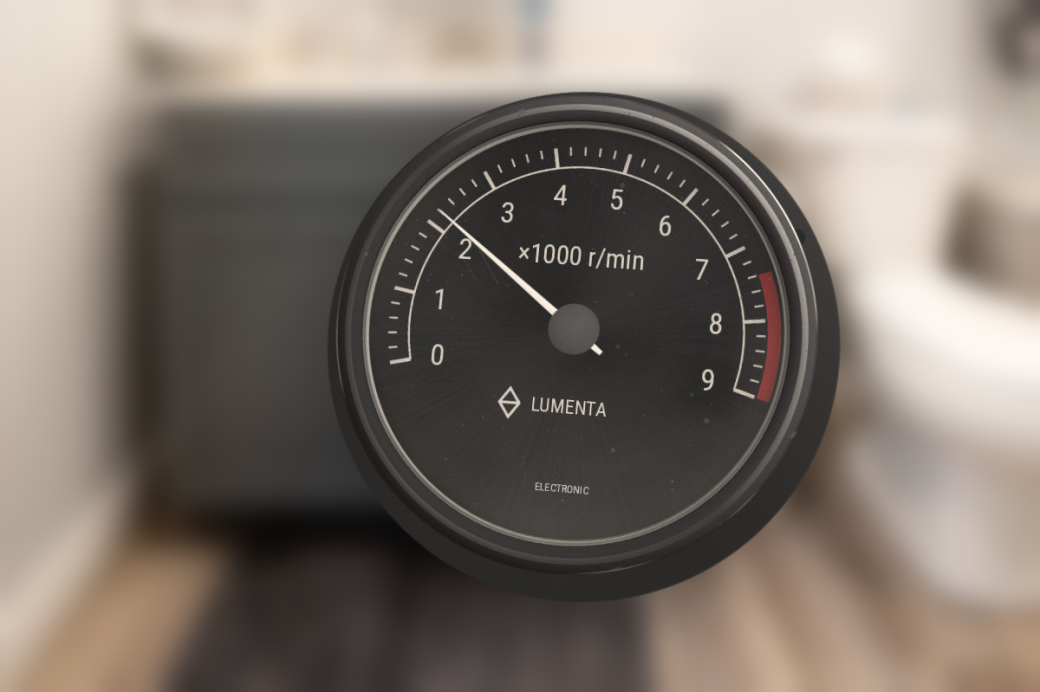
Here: 2200rpm
